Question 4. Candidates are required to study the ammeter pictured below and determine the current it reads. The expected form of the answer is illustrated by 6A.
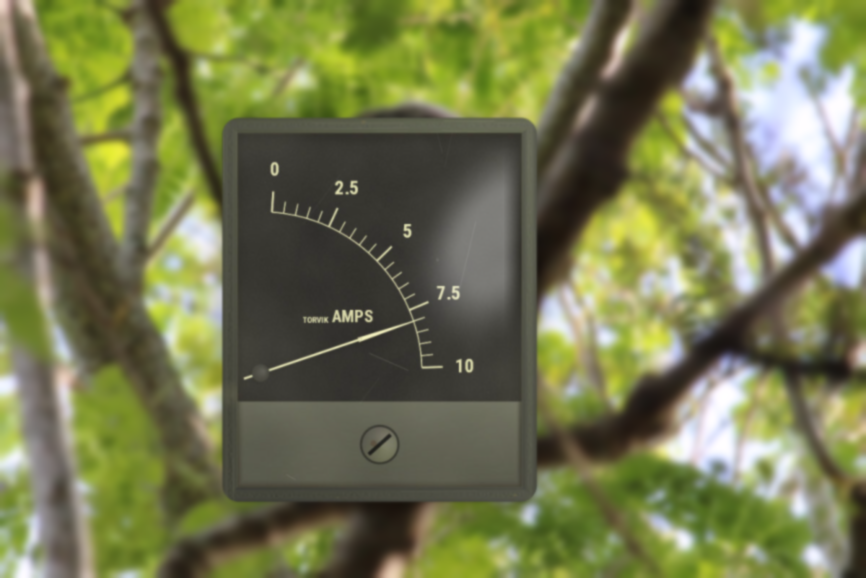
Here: 8A
